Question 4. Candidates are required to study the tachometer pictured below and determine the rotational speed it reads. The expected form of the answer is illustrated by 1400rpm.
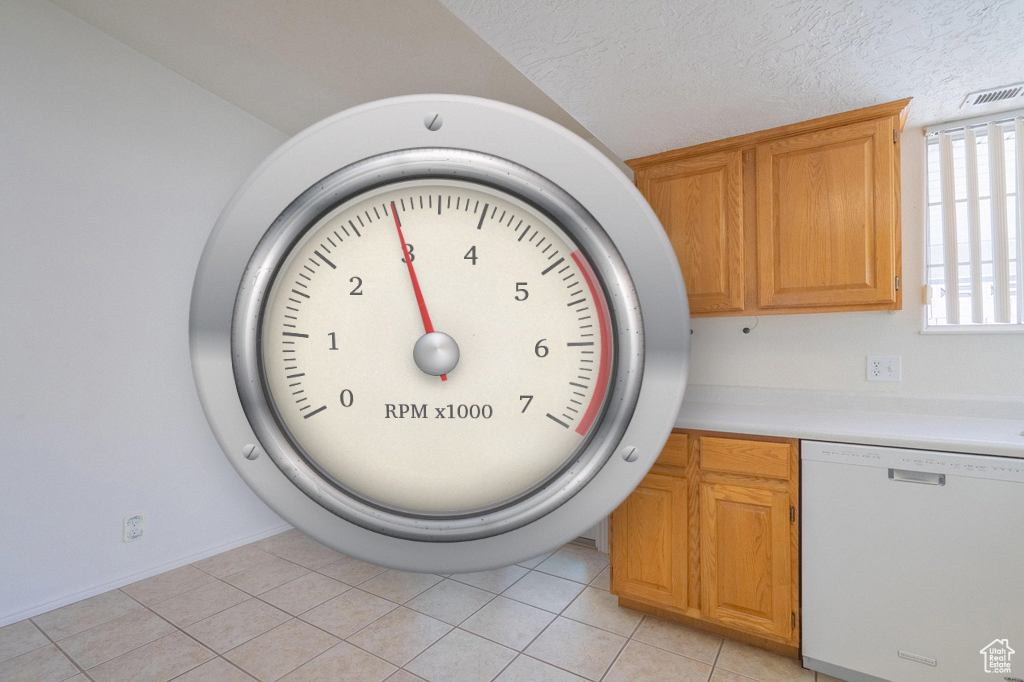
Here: 3000rpm
